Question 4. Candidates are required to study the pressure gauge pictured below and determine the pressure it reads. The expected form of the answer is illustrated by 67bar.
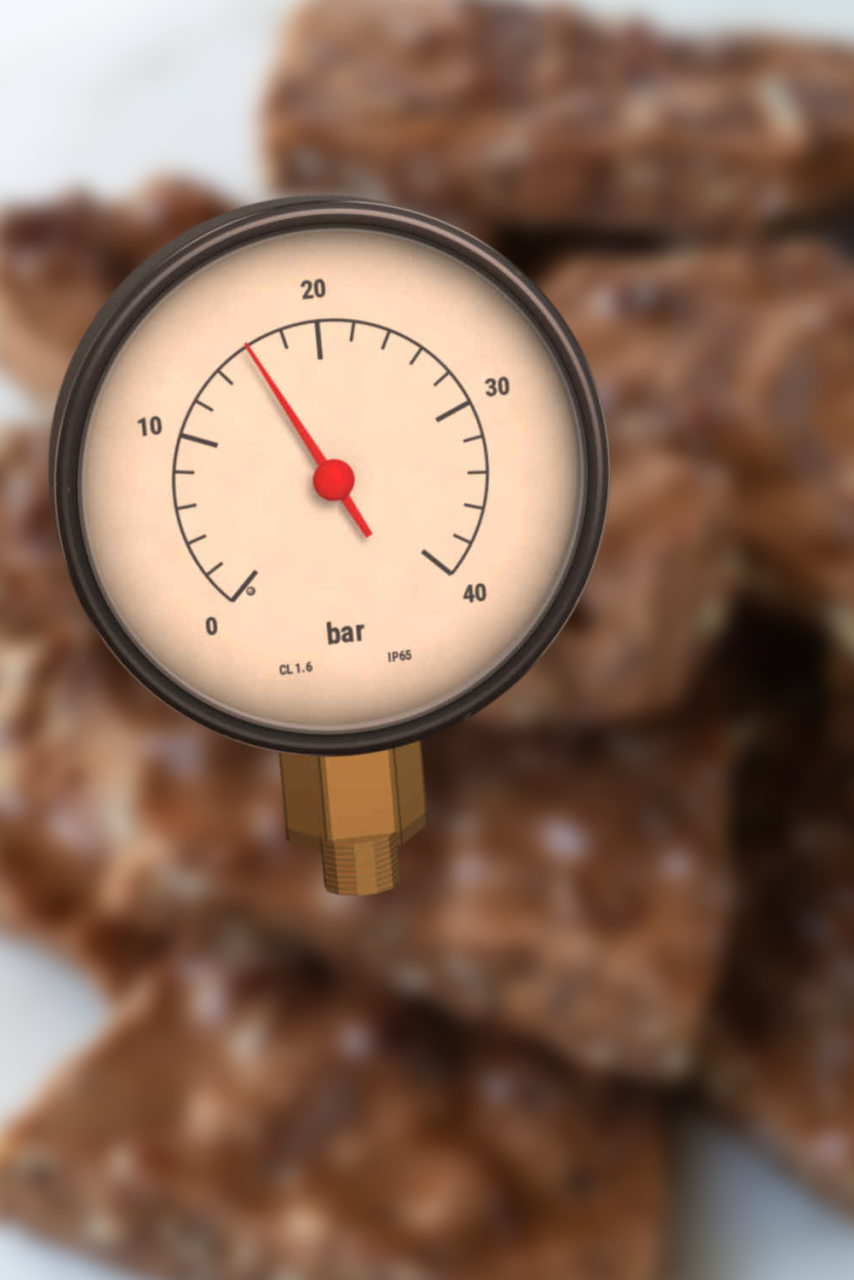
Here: 16bar
